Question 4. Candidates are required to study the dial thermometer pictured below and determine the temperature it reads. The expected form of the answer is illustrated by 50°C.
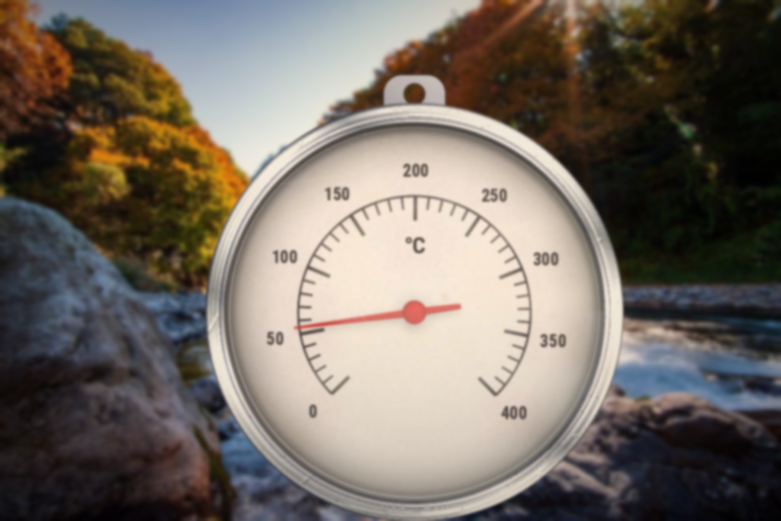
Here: 55°C
